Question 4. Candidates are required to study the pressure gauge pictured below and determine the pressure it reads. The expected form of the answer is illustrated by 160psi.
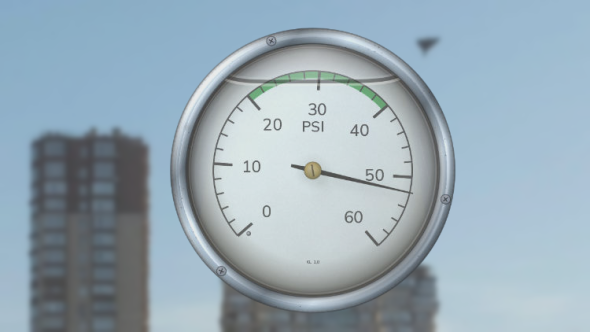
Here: 52psi
